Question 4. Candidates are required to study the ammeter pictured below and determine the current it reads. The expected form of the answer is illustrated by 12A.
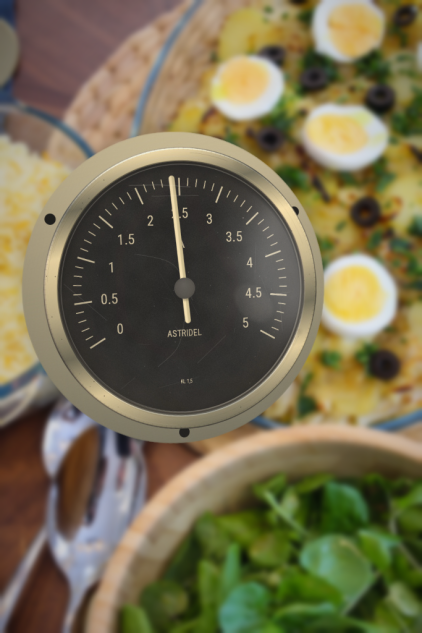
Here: 2.4A
